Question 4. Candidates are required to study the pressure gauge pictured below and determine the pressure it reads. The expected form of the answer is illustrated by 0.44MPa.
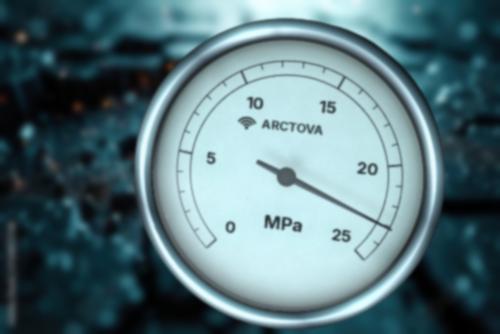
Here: 23MPa
